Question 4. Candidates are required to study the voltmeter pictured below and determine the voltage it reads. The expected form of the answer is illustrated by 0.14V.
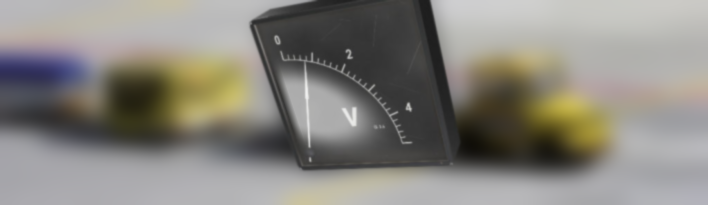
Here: 0.8V
